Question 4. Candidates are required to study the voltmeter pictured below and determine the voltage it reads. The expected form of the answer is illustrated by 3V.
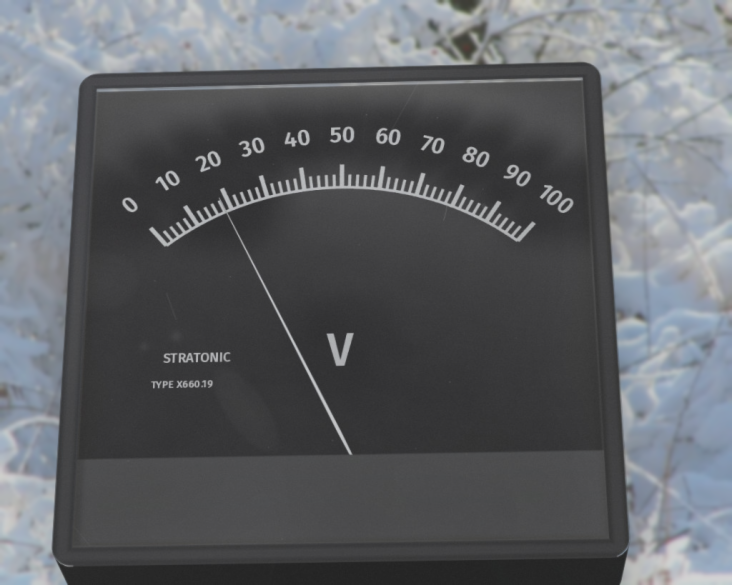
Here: 18V
